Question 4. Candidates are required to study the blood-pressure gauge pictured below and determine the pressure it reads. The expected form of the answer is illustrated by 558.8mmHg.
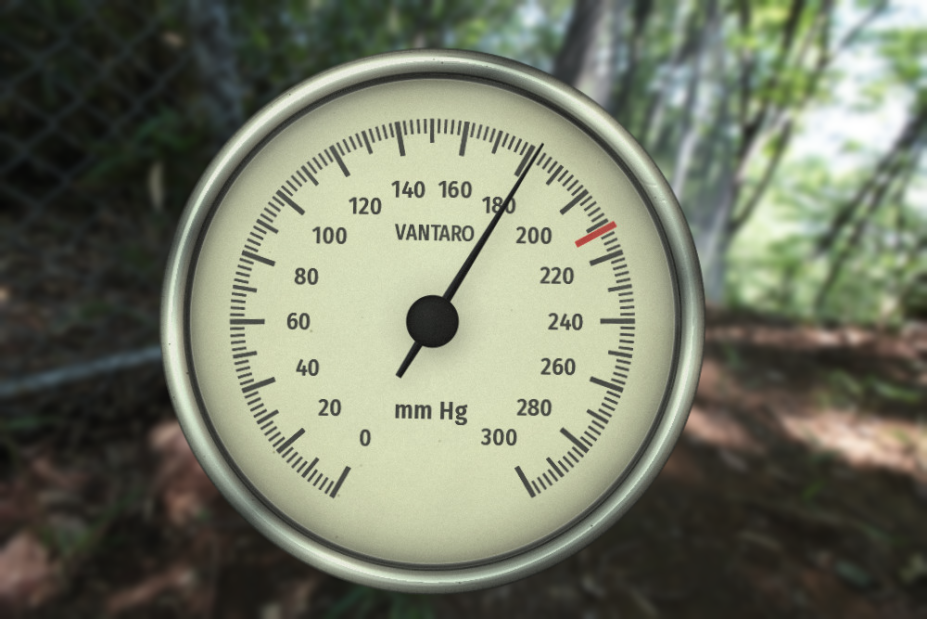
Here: 182mmHg
